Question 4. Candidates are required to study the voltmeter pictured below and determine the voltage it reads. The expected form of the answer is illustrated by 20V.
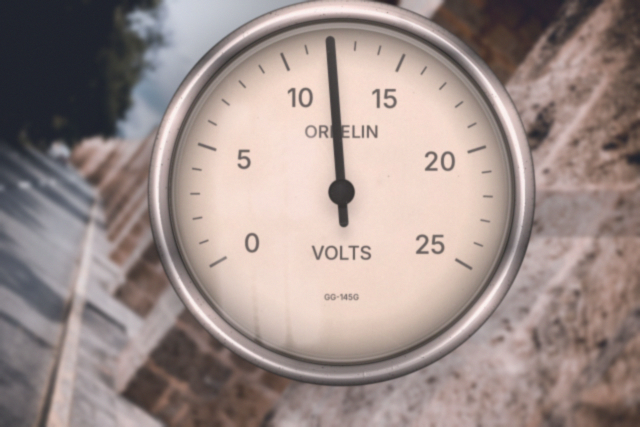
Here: 12V
